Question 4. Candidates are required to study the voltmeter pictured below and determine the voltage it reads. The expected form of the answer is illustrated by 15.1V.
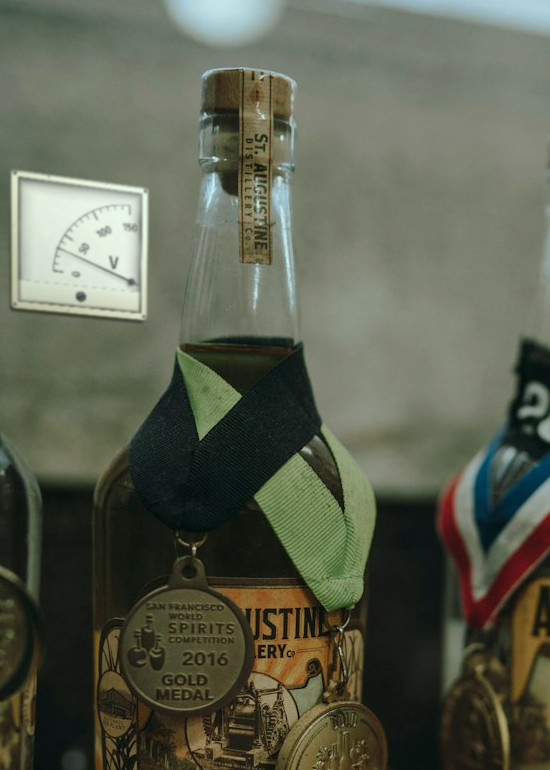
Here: 30V
